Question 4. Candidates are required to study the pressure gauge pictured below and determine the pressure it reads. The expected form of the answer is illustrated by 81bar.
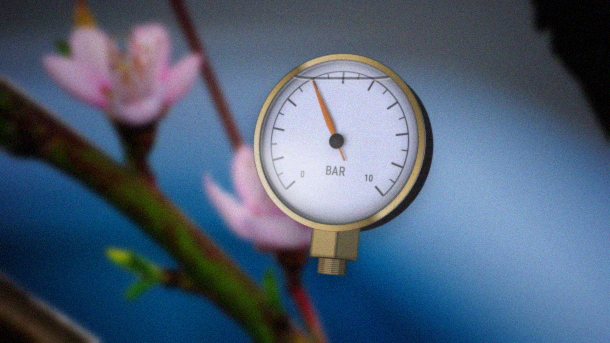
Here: 4bar
